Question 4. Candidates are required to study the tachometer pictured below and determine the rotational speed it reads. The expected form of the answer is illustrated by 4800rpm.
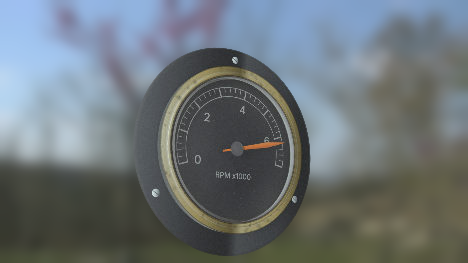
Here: 6200rpm
